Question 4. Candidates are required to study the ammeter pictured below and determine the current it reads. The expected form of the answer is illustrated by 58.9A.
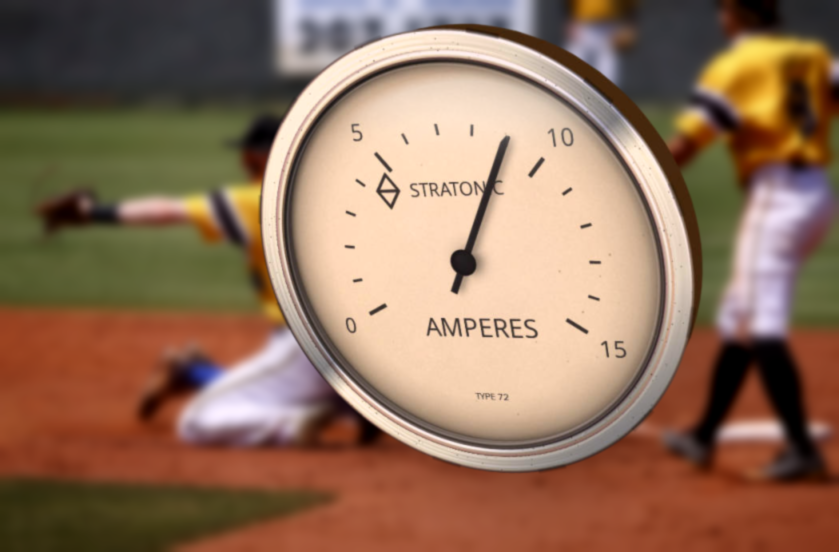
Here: 9A
